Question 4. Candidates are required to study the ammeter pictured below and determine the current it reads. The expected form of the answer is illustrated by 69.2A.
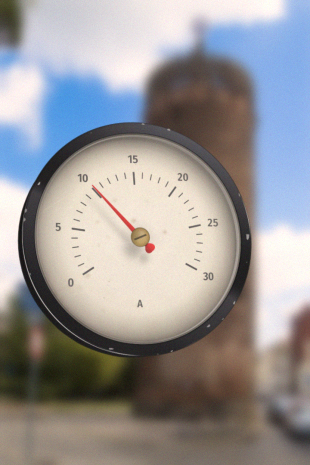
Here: 10A
